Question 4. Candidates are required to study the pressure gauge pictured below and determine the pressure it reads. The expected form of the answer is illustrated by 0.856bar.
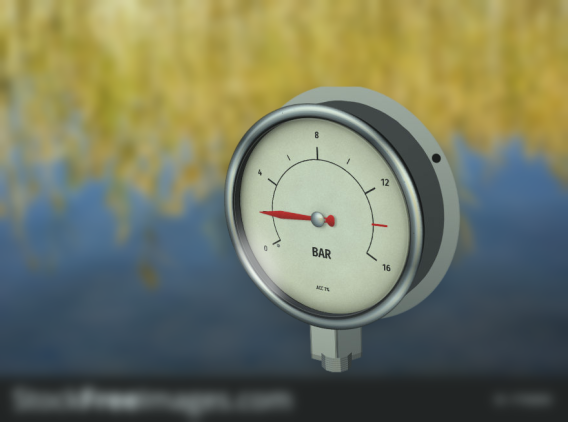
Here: 2bar
